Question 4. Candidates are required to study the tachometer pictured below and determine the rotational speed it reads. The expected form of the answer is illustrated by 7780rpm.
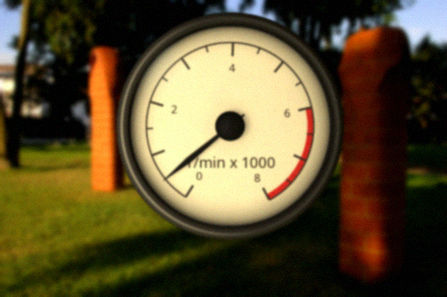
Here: 500rpm
